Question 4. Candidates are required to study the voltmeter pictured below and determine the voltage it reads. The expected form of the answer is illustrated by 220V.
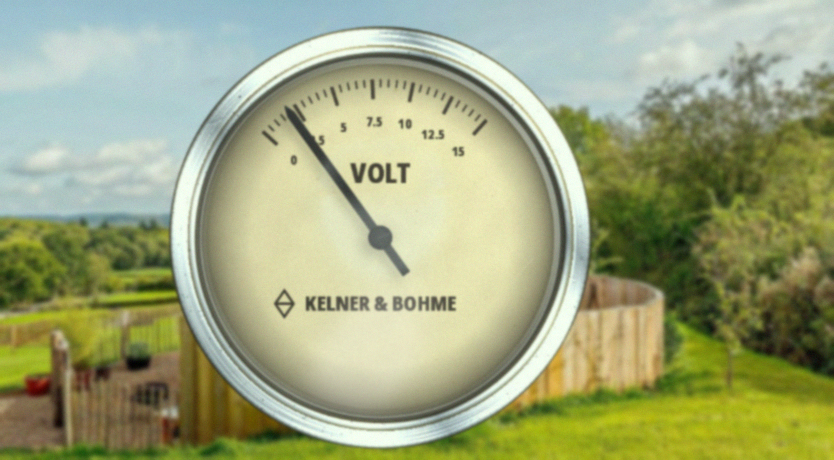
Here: 2V
